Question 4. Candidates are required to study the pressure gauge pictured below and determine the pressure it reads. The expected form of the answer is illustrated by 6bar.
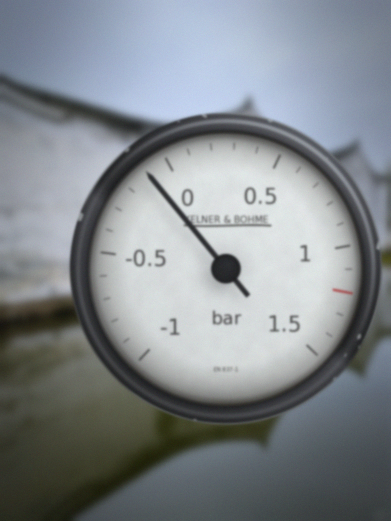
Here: -0.1bar
